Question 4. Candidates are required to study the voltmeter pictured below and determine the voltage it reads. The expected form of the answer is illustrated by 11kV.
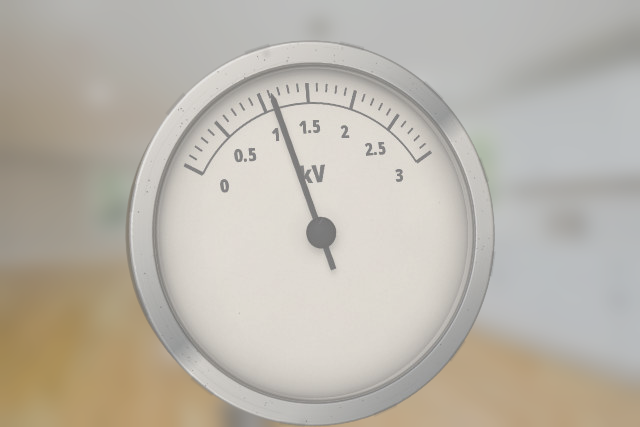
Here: 1.1kV
